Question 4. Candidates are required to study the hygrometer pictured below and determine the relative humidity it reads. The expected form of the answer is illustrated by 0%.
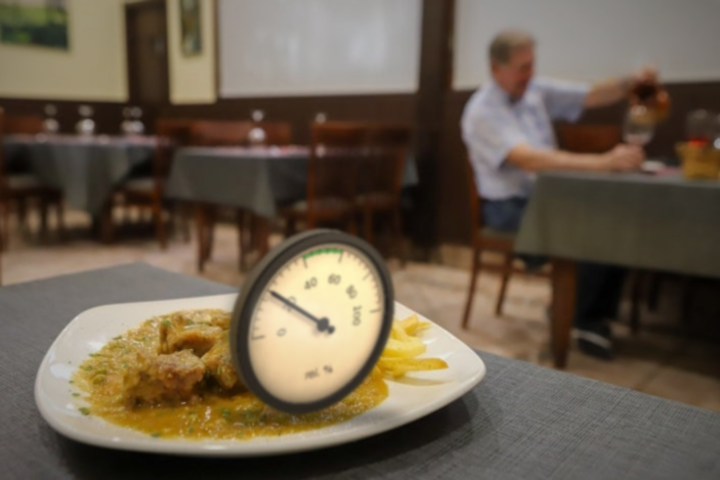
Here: 20%
